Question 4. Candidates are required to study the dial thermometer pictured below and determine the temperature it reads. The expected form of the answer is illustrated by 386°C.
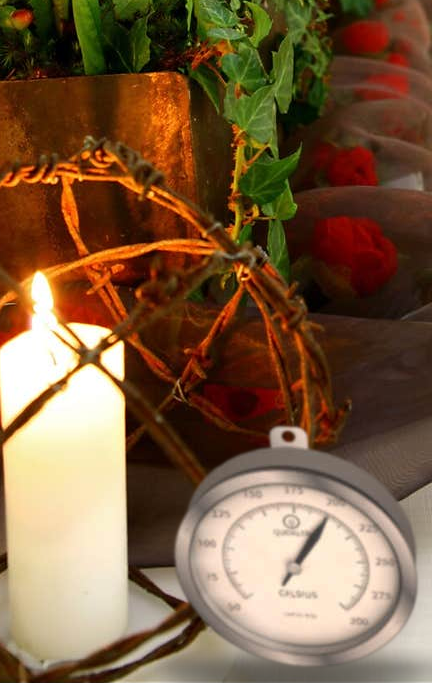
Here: 200°C
